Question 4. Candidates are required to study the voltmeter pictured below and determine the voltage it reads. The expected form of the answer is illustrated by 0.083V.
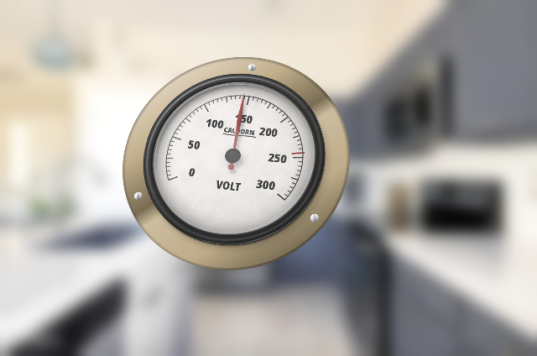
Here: 145V
